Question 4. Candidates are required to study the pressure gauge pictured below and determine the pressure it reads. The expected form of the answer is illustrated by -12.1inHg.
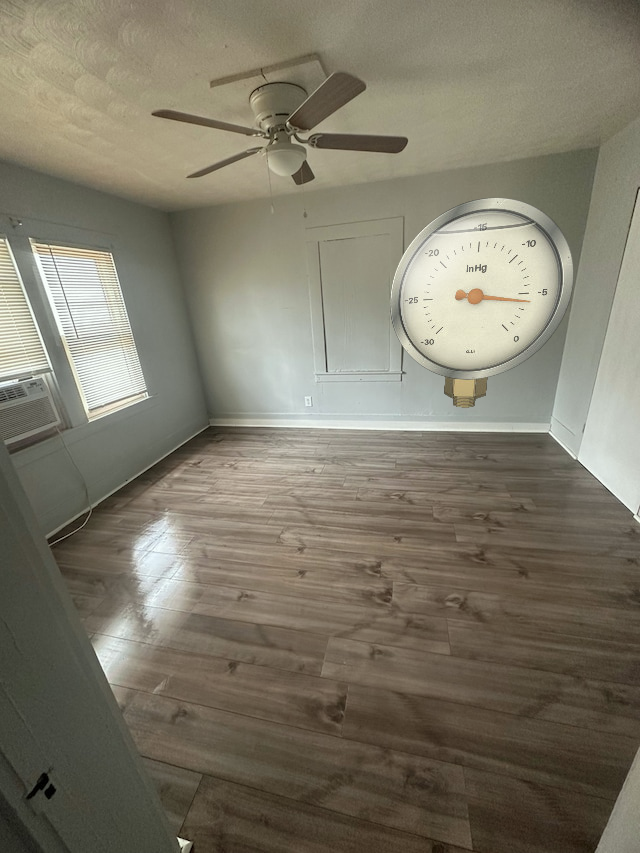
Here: -4inHg
